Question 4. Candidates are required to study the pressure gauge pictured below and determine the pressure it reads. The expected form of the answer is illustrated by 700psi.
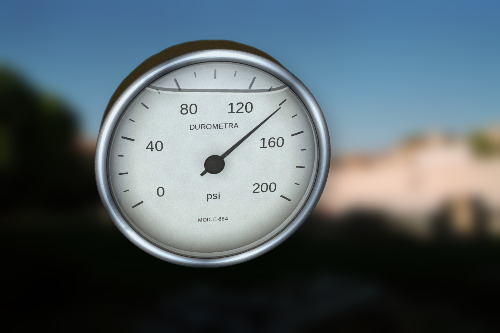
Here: 140psi
